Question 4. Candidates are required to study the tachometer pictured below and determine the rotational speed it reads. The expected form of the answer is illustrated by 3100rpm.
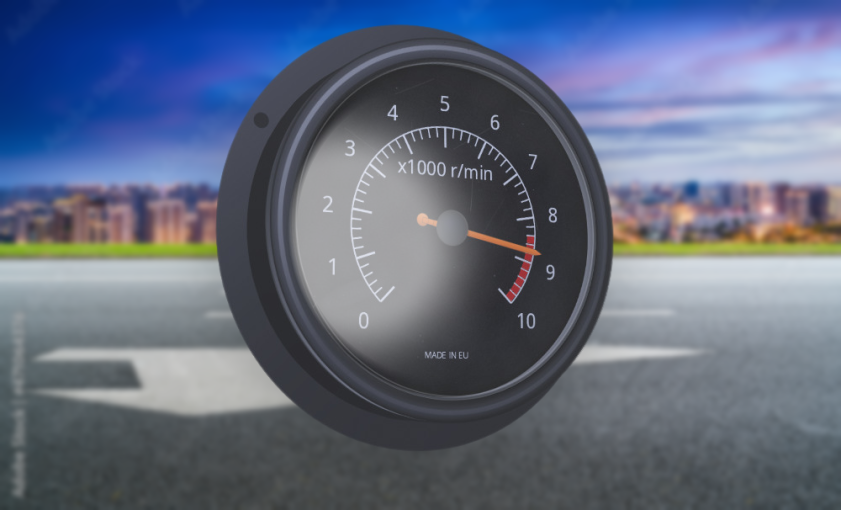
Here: 8800rpm
